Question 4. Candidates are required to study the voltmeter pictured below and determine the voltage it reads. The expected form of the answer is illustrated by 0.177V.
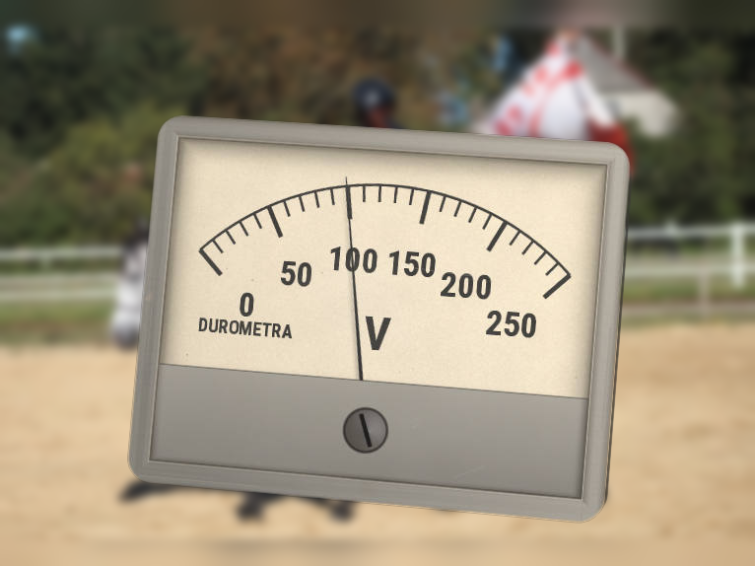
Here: 100V
